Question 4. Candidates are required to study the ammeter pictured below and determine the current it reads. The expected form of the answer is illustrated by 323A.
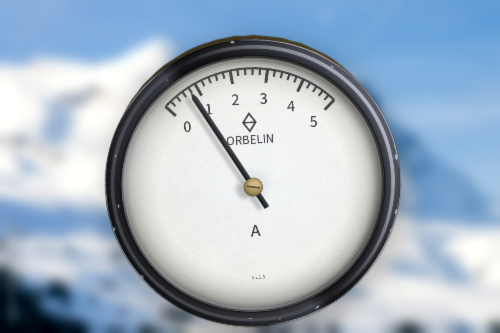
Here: 0.8A
